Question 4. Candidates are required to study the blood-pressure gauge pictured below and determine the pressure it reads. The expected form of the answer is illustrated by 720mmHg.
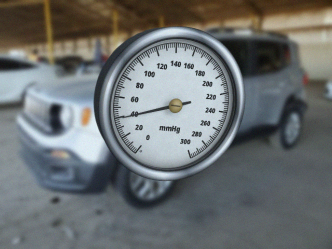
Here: 40mmHg
